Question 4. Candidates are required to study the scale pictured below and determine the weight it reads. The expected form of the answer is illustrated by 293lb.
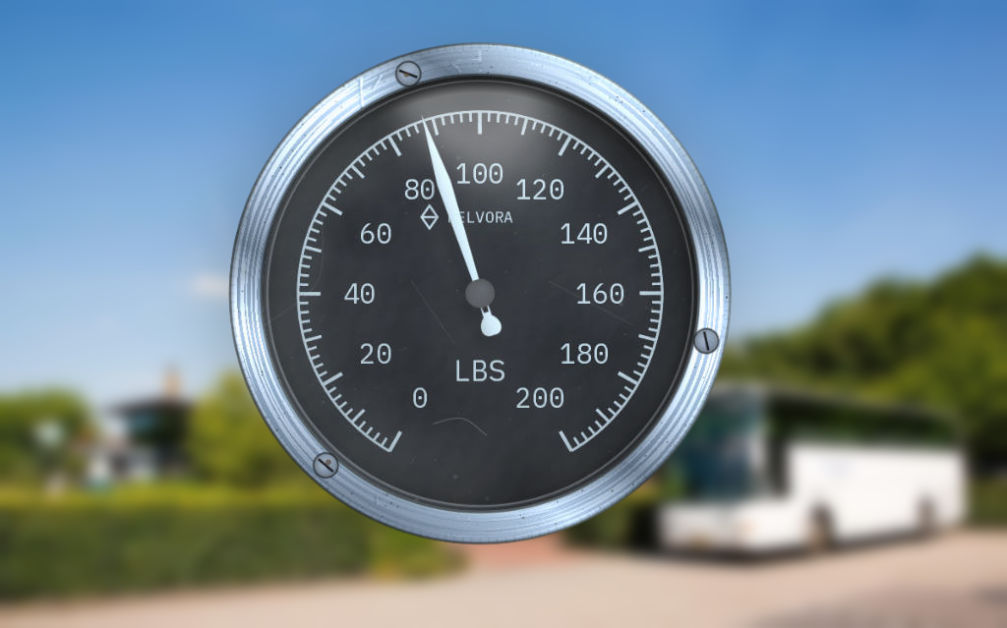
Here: 88lb
